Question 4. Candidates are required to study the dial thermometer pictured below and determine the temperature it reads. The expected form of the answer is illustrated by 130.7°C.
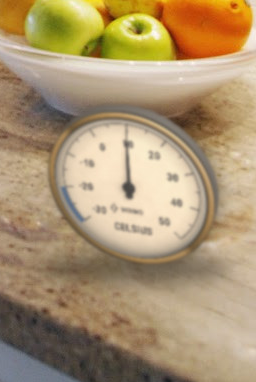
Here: 10°C
